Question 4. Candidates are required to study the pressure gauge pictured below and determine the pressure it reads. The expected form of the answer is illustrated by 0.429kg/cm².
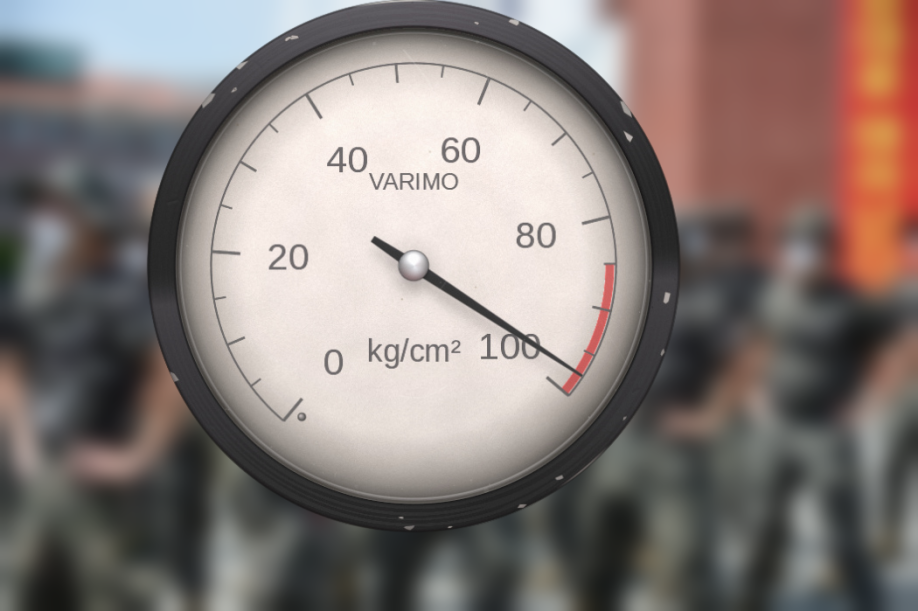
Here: 97.5kg/cm²
